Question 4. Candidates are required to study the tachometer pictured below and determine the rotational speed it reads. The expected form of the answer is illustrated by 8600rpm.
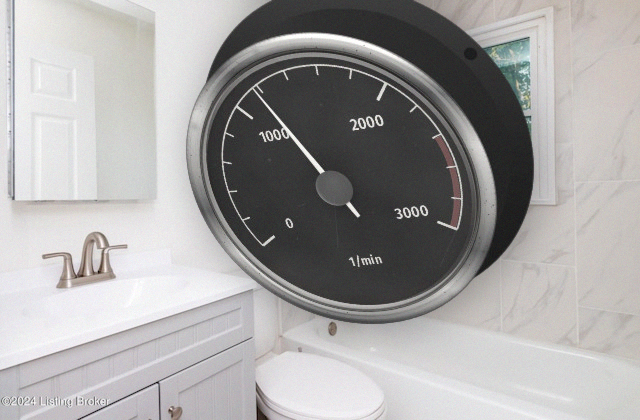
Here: 1200rpm
